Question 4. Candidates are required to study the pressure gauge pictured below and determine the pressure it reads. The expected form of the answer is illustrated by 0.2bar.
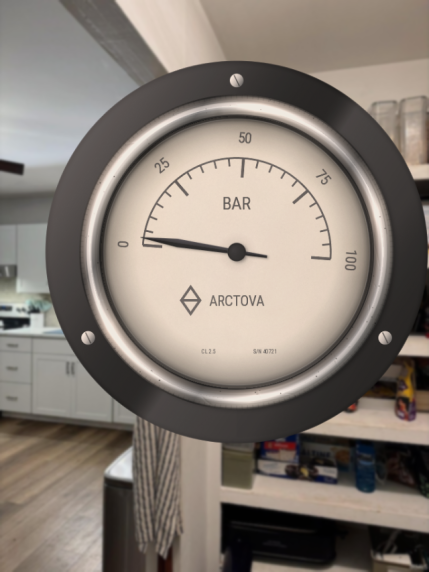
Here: 2.5bar
